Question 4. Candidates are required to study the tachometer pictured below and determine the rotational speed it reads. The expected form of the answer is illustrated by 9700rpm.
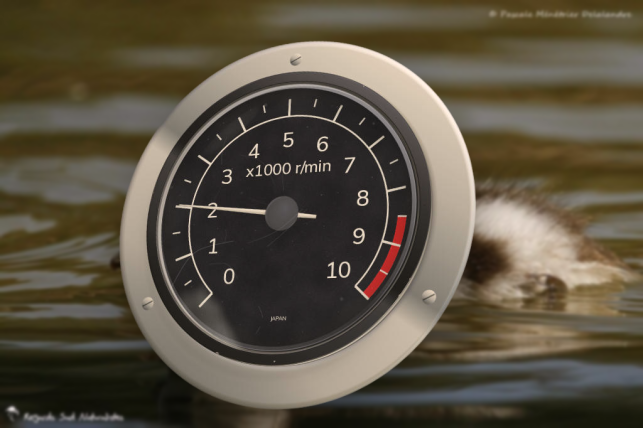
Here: 2000rpm
